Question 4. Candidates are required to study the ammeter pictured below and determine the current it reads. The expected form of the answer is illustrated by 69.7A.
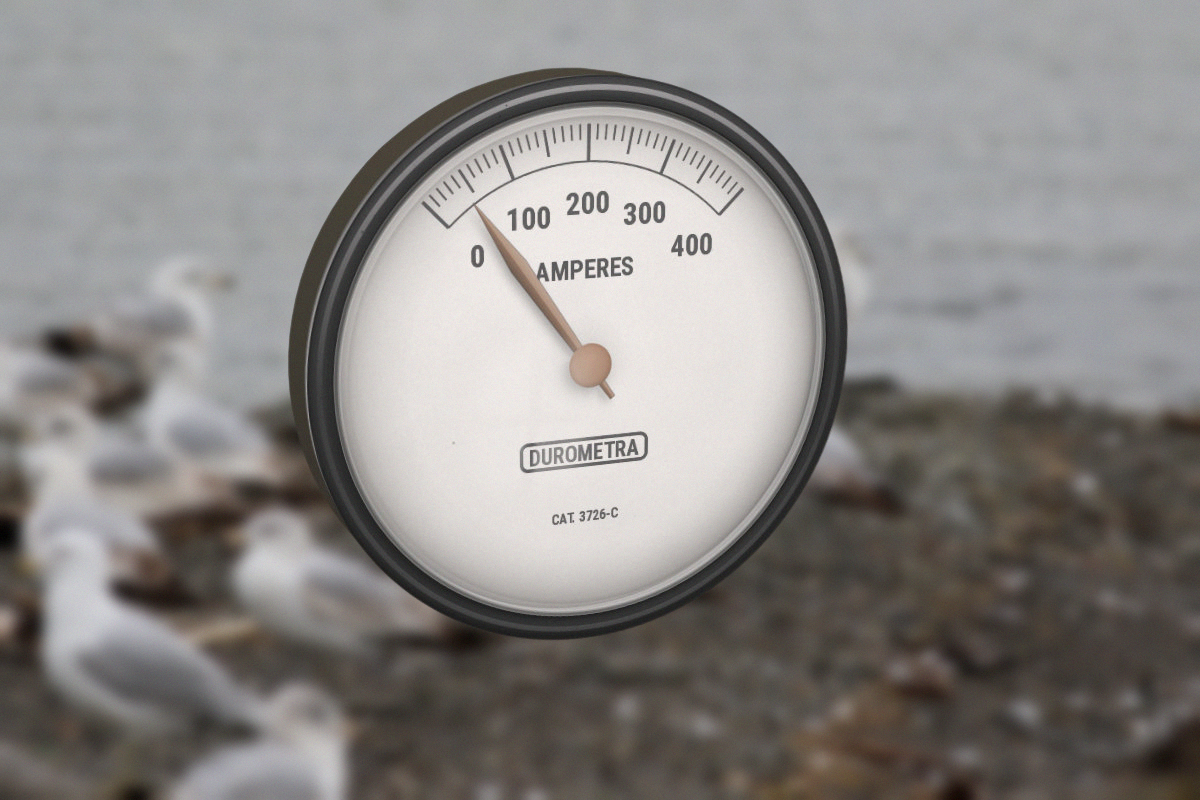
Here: 40A
